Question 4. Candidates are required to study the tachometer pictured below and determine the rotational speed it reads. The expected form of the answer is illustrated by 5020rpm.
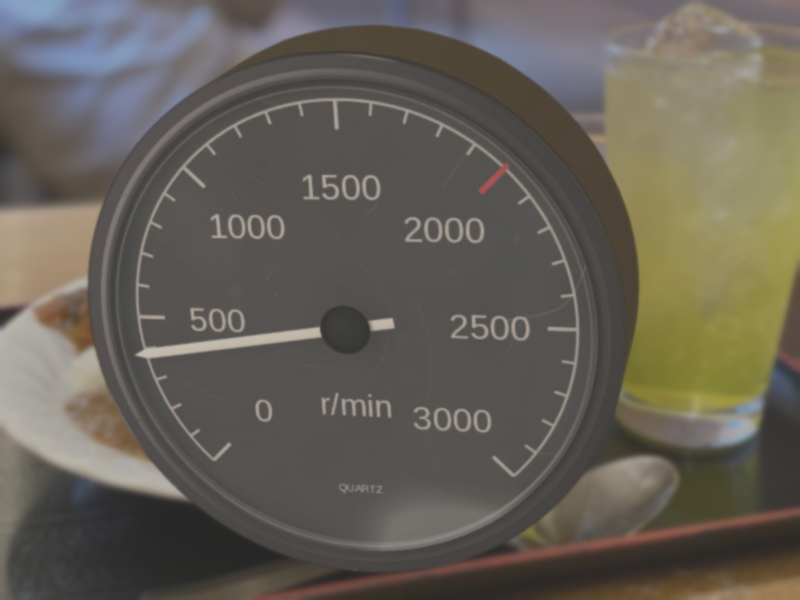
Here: 400rpm
